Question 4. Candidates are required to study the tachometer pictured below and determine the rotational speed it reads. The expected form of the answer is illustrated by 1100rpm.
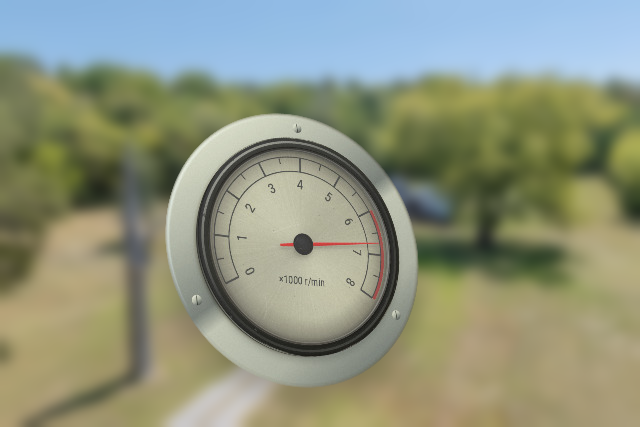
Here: 6750rpm
